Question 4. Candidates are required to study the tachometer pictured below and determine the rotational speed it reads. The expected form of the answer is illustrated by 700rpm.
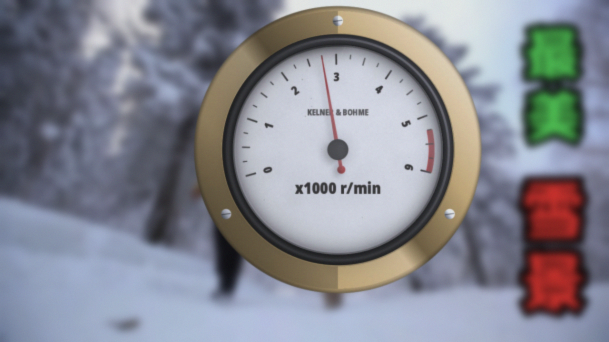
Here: 2750rpm
